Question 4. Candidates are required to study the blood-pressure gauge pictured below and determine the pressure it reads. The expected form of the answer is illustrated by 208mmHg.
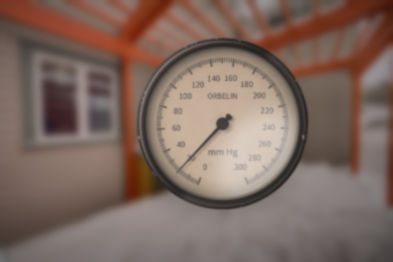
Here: 20mmHg
